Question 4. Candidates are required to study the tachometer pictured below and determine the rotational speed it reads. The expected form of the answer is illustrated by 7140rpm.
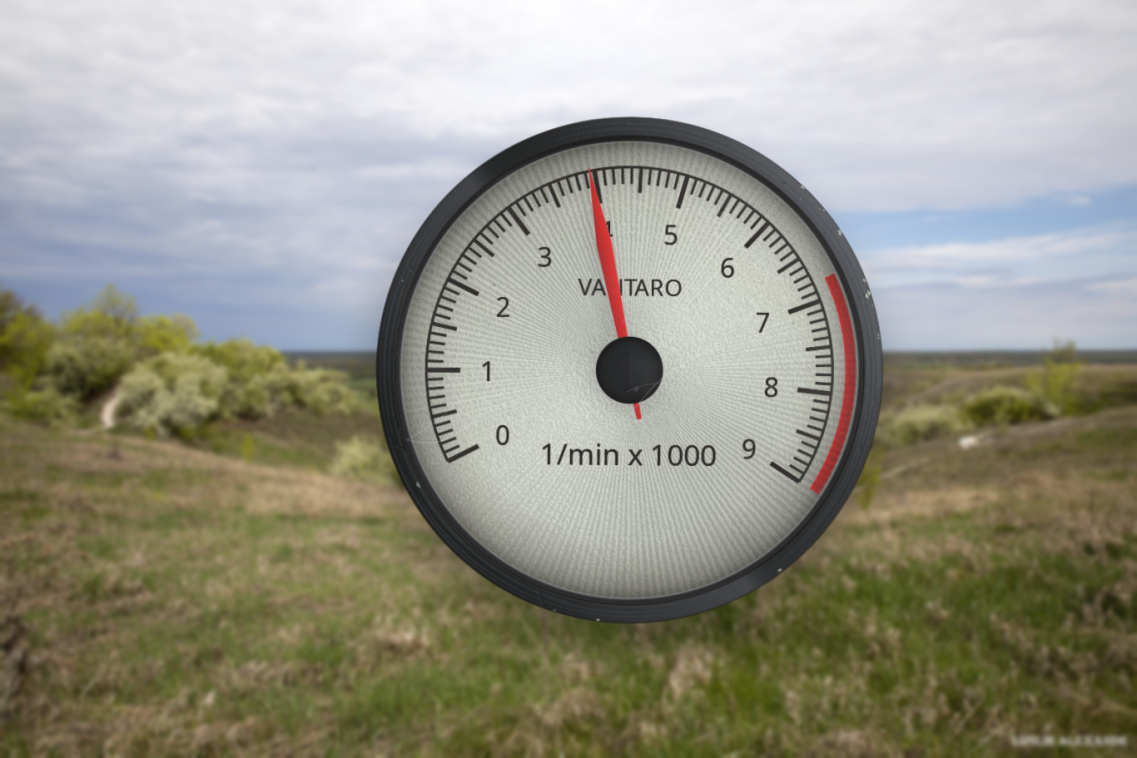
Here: 3950rpm
